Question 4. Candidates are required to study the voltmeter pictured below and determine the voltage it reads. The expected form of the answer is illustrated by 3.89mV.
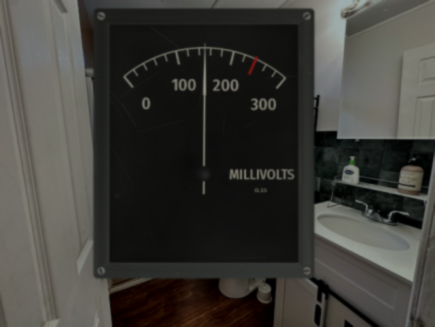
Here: 150mV
